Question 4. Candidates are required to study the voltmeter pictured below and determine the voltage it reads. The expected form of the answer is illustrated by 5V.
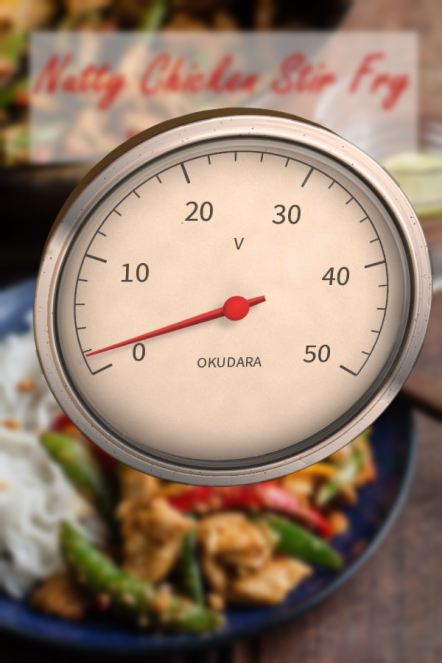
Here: 2V
